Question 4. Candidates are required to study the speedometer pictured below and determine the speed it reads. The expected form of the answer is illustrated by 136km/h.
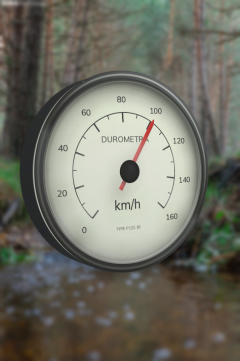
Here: 100km/h
